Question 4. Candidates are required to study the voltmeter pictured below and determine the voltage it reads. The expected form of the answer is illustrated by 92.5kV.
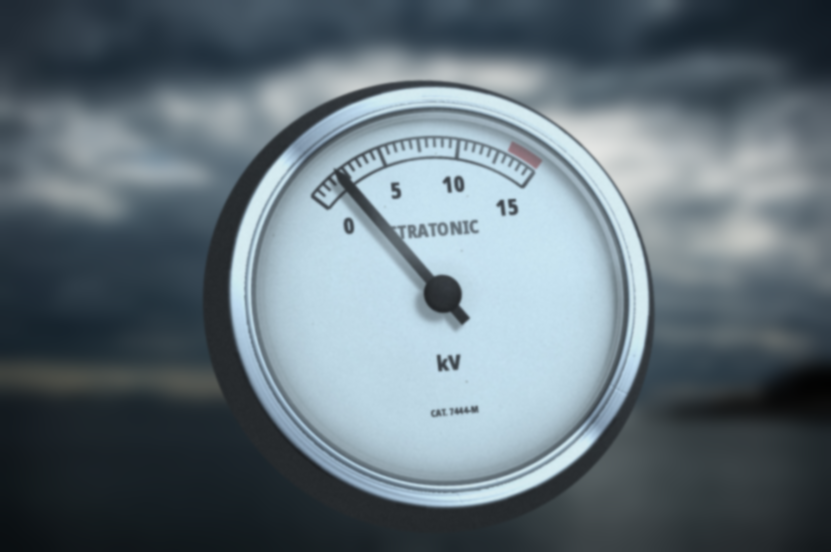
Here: 2kV
